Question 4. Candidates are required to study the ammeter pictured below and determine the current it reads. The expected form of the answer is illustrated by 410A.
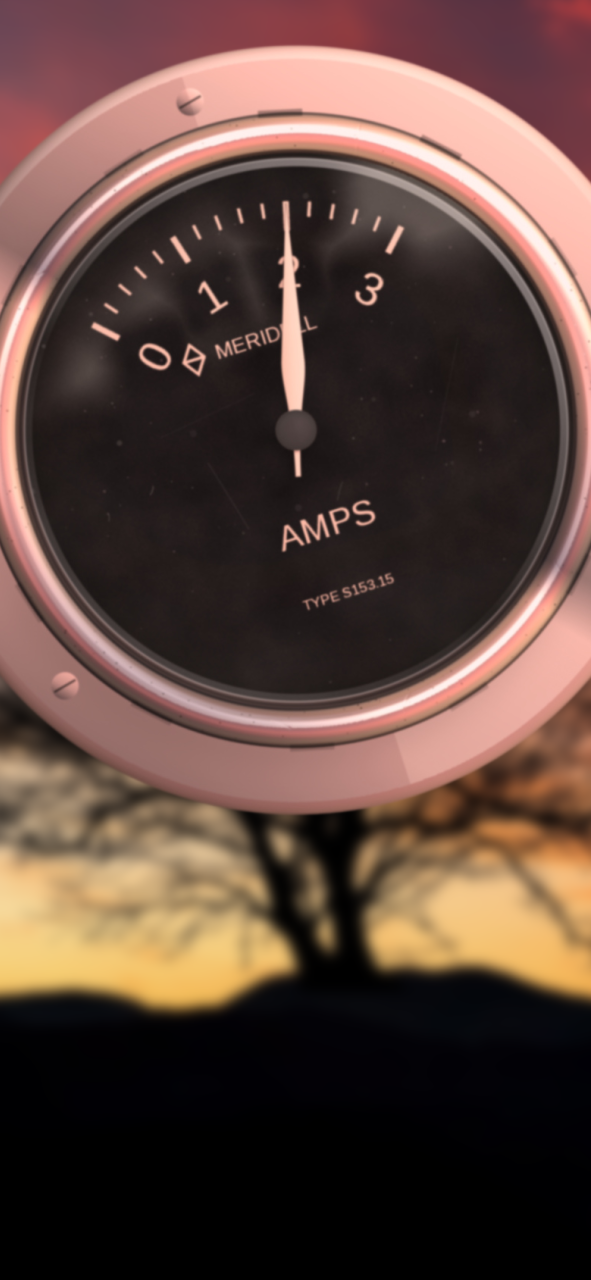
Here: 2A
